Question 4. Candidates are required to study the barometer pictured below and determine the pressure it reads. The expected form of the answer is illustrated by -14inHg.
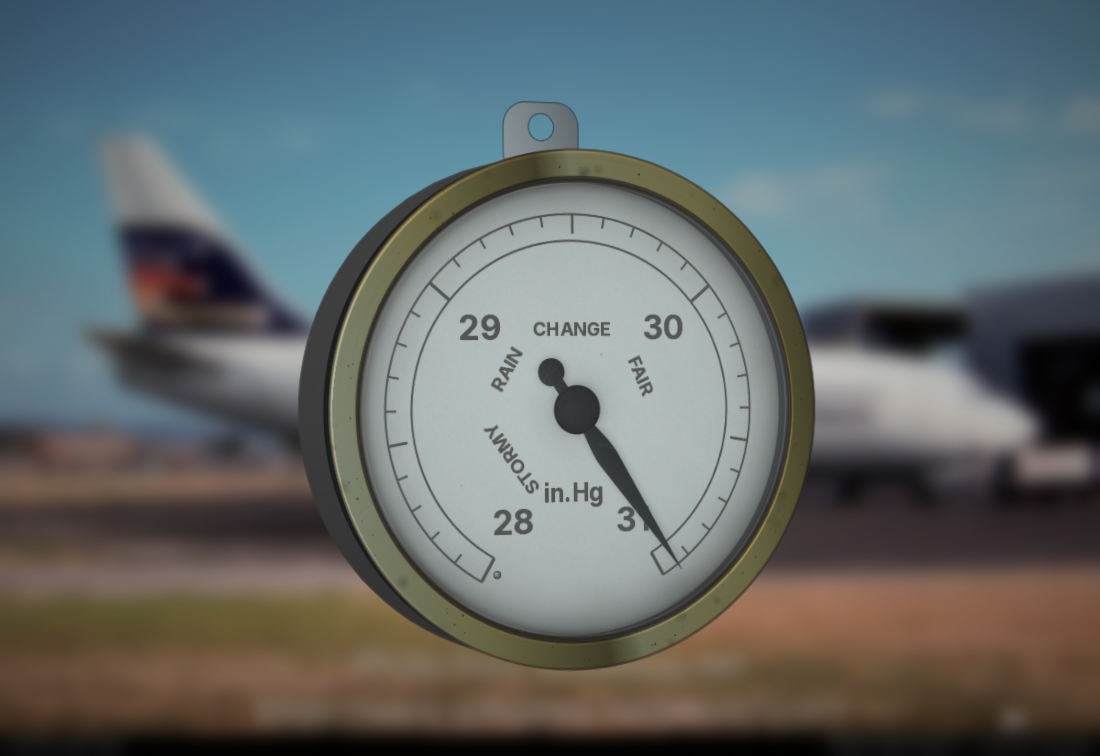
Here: 30.95inHg
